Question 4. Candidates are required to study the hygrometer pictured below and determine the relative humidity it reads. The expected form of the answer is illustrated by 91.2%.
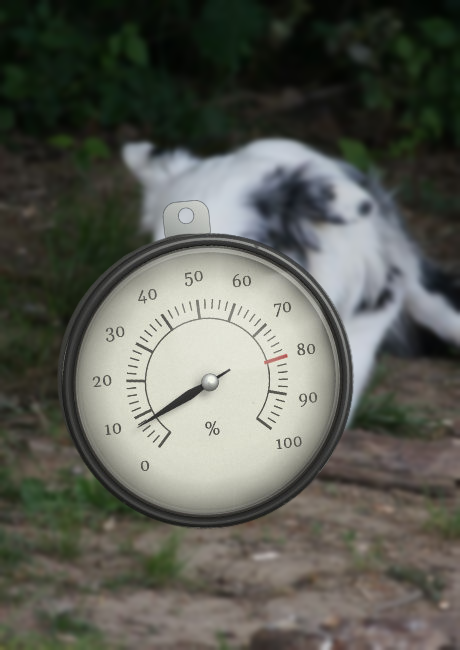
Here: 8%
